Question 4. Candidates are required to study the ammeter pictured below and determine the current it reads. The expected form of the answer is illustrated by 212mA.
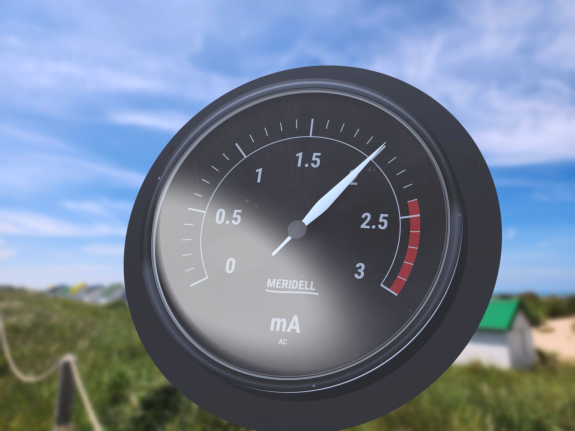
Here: 2mA
